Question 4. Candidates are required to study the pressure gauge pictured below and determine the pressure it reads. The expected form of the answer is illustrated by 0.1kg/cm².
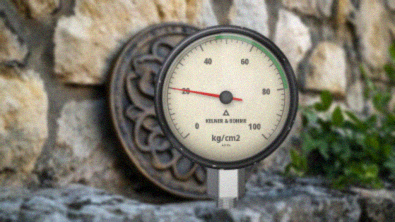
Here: 20kg/cm²
